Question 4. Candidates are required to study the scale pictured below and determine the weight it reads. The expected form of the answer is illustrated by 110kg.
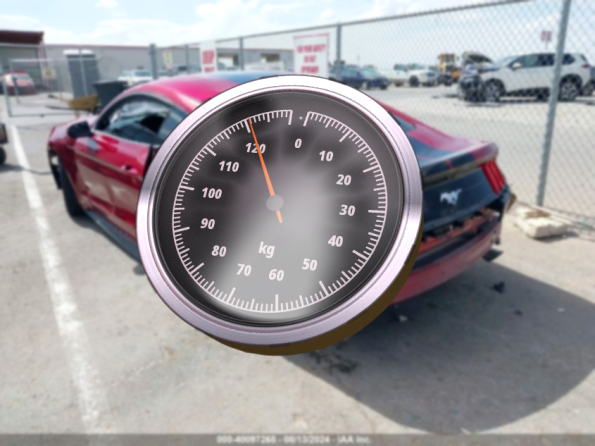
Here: 121kg
